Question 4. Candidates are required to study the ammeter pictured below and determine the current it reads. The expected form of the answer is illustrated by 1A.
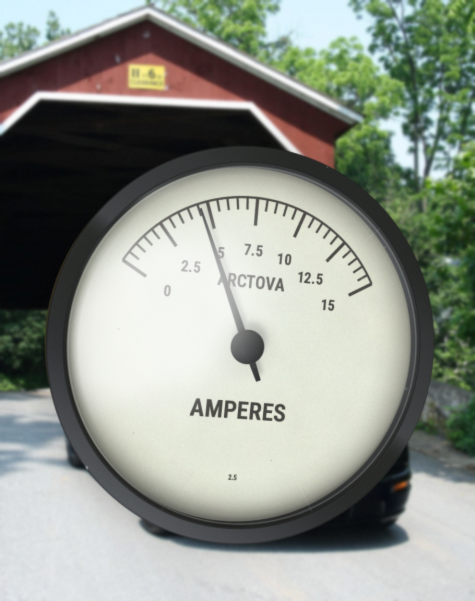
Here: 4.5A
